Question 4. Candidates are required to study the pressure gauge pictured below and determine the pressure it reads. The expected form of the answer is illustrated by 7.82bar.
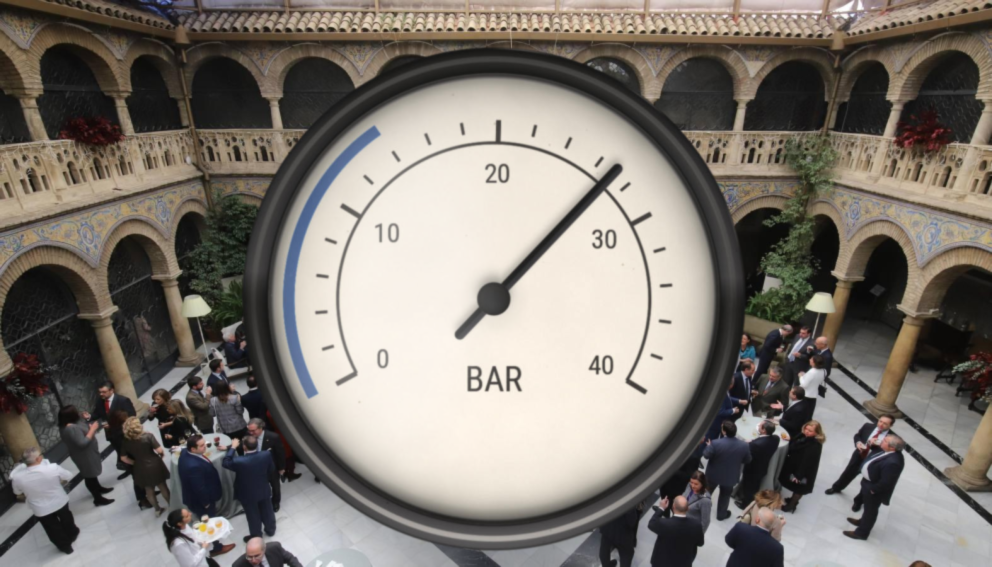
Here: 27bar
